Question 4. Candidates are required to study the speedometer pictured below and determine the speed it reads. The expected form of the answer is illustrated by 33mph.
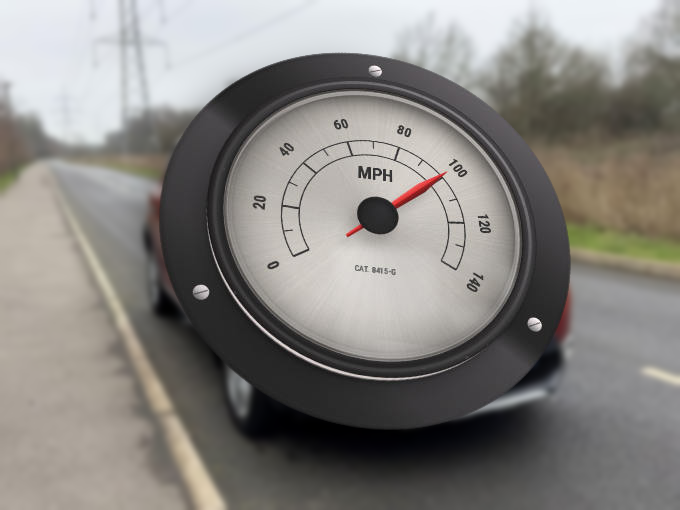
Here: 100mph
